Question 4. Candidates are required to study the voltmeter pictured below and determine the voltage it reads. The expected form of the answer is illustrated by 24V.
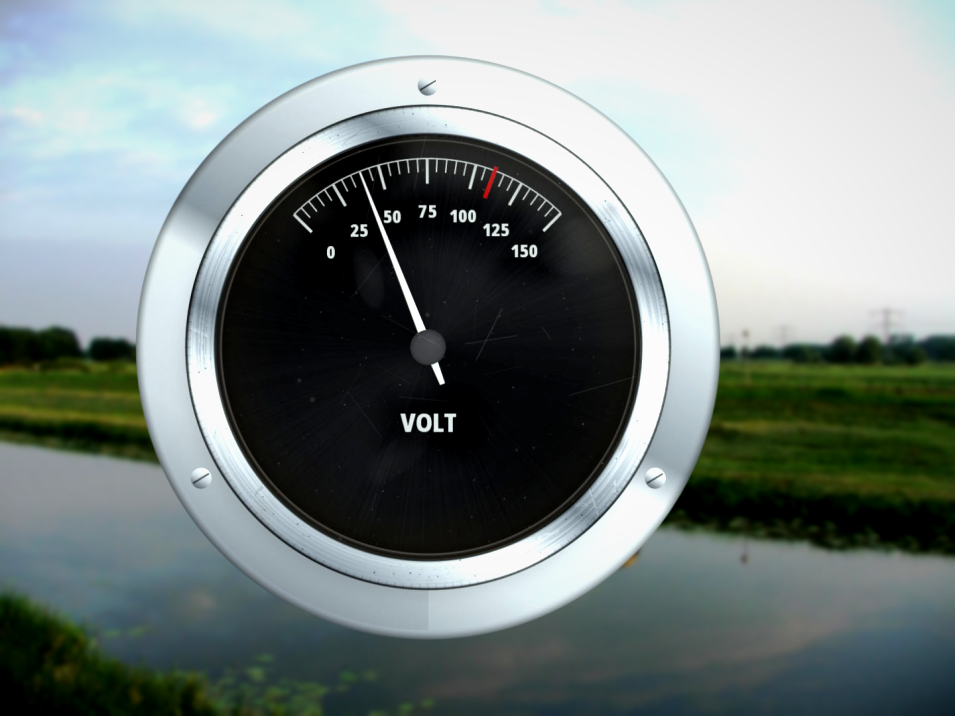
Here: 40V
